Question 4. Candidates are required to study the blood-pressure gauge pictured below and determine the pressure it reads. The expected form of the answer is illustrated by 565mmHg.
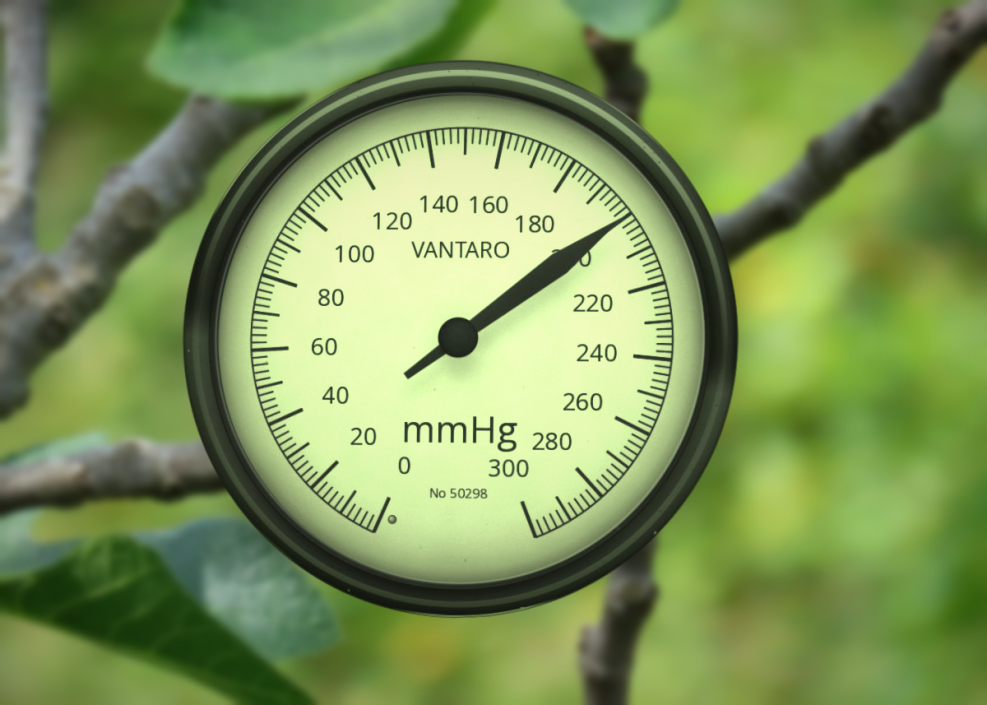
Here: 200mmHg
